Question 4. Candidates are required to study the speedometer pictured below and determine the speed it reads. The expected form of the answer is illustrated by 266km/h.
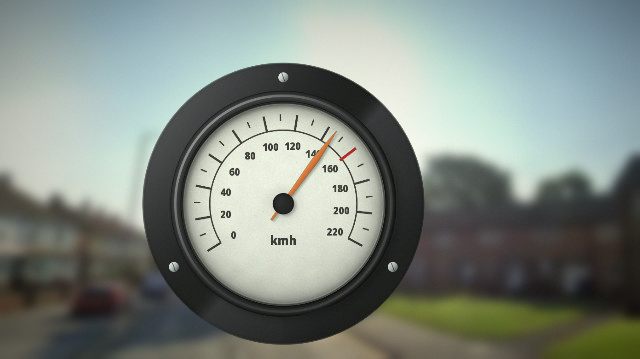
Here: 145km/h
